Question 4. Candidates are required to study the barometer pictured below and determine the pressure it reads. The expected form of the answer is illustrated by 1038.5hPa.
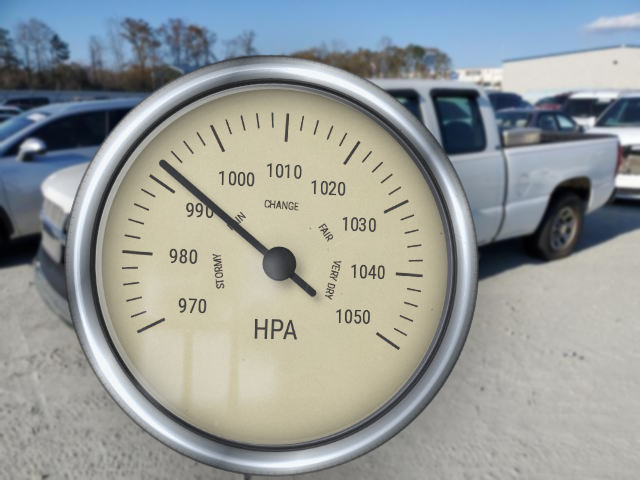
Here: 992hPa
